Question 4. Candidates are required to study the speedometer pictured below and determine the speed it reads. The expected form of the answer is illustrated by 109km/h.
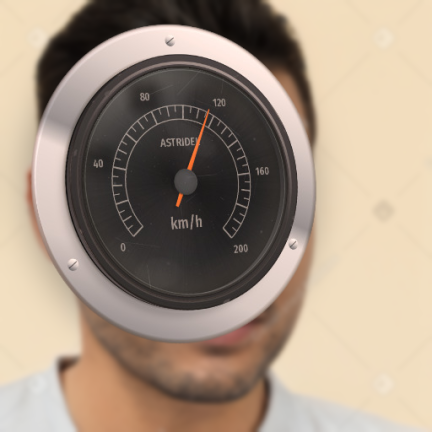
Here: 115km/h
